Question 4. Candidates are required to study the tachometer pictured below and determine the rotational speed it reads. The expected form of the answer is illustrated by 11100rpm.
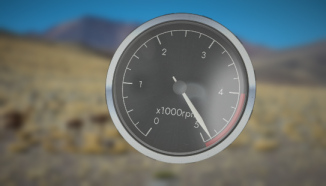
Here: 4875rpm
